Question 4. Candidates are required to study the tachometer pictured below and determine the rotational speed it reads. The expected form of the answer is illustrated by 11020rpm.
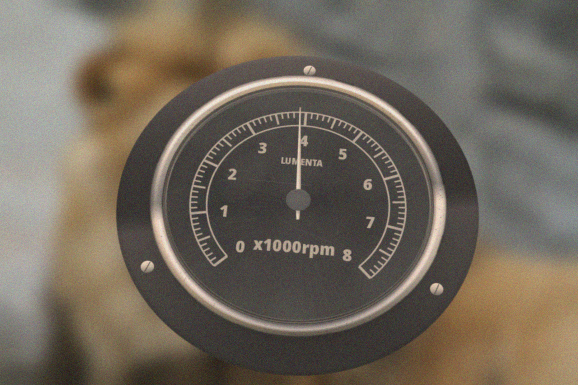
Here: 3900rpm
